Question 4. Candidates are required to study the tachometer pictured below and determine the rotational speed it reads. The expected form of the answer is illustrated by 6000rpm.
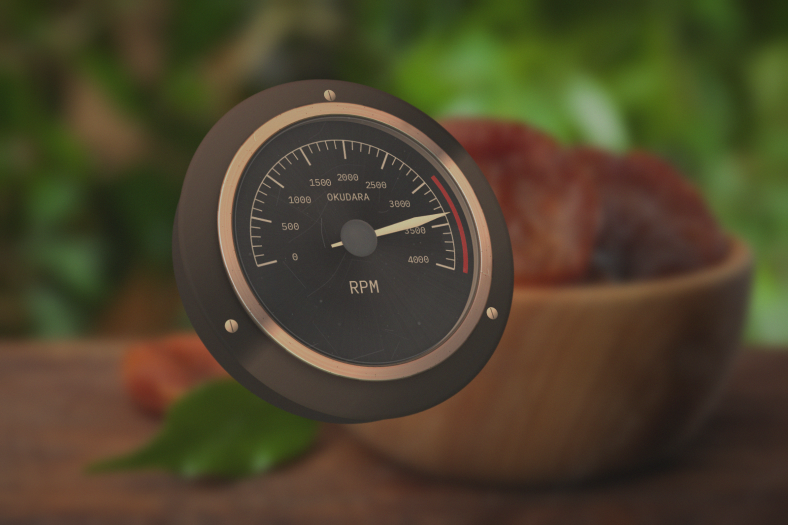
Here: 3400rpm
